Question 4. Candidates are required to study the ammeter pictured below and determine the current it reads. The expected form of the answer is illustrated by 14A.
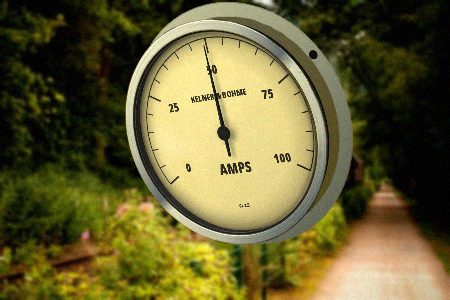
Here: 50A
